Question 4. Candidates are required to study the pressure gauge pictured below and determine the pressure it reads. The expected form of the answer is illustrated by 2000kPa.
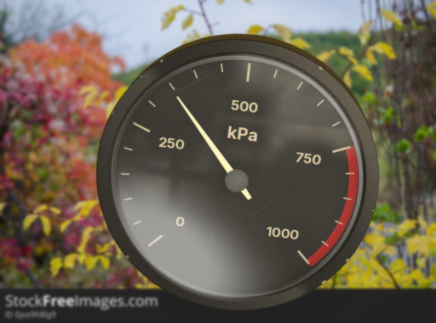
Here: 350kPa
